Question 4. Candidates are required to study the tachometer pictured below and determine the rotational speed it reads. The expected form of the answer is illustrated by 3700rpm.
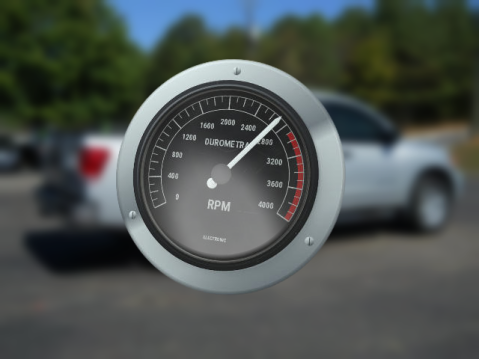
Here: 2700rpm
